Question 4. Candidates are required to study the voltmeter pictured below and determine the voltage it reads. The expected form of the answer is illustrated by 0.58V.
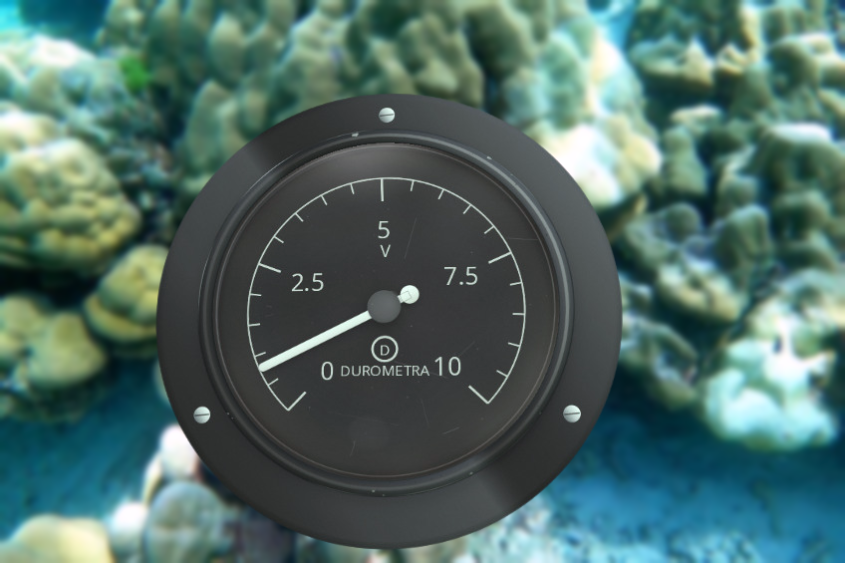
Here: 0.75V
